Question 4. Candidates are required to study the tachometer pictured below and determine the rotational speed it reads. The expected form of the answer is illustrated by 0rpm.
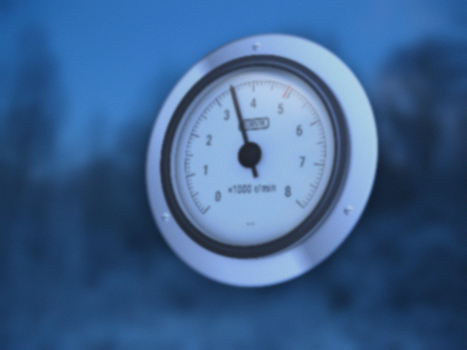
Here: 3500rpm
